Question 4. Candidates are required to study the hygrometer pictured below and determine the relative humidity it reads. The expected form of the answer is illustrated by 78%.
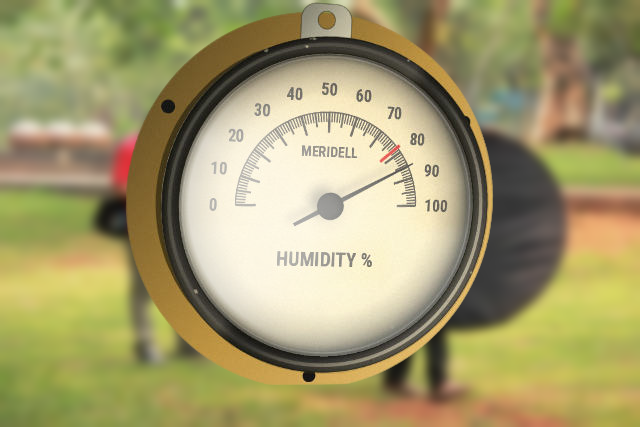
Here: 85%
